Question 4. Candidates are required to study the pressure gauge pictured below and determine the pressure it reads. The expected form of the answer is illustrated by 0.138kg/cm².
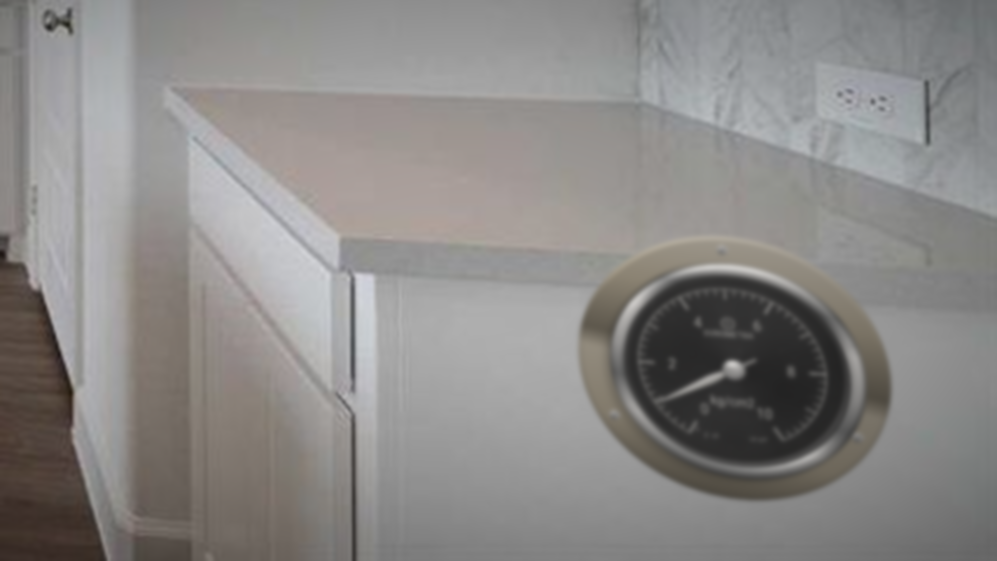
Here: 1kg/cm²
